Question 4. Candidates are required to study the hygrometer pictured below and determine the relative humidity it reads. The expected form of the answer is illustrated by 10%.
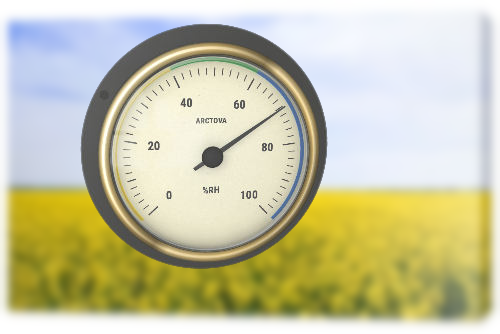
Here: 70%
